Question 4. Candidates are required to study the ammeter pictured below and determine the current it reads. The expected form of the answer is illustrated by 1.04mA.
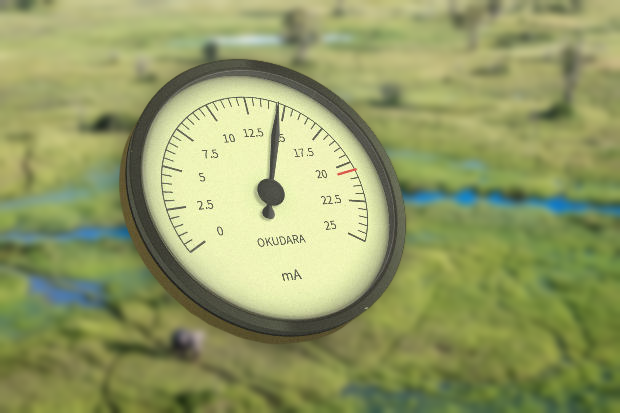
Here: 14.5mA
